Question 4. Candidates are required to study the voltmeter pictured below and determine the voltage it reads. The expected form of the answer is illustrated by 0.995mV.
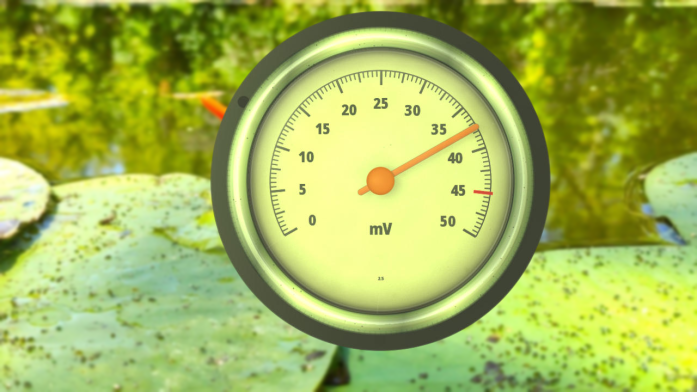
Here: 37.5mV
